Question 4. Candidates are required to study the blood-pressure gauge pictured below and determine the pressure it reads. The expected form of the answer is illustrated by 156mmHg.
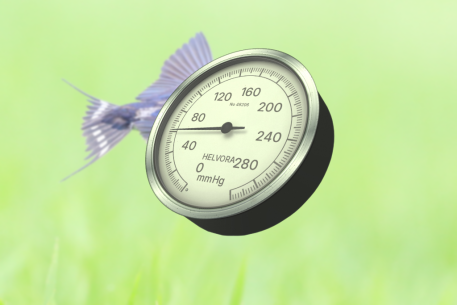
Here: 60mmHg
